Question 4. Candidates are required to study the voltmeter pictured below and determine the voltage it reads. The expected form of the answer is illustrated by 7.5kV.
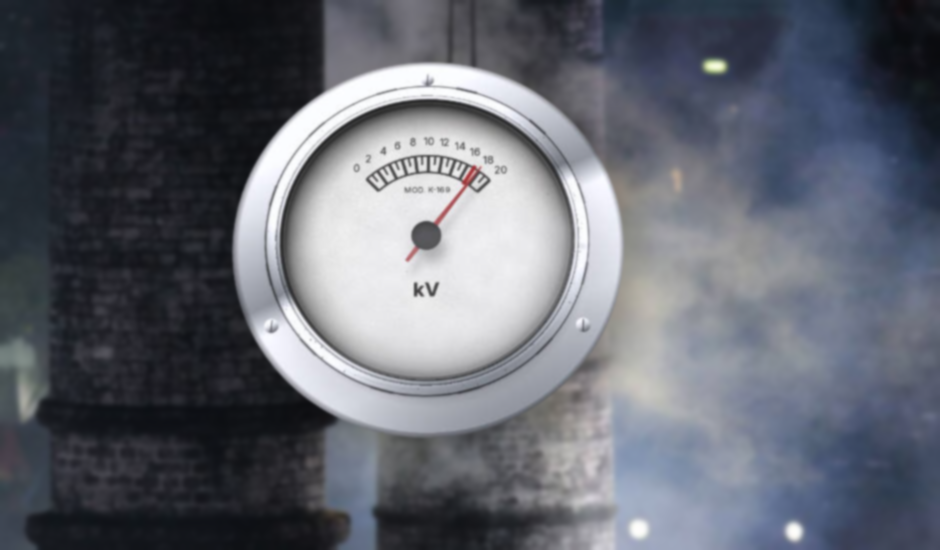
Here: 18kV
